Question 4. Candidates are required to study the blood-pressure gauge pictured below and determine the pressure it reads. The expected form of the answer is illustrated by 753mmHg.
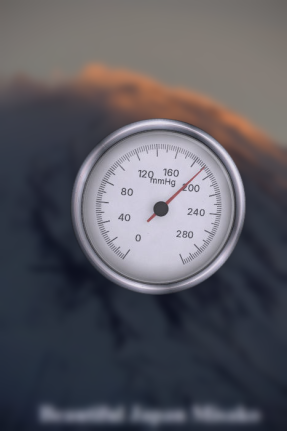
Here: 190mmHg
